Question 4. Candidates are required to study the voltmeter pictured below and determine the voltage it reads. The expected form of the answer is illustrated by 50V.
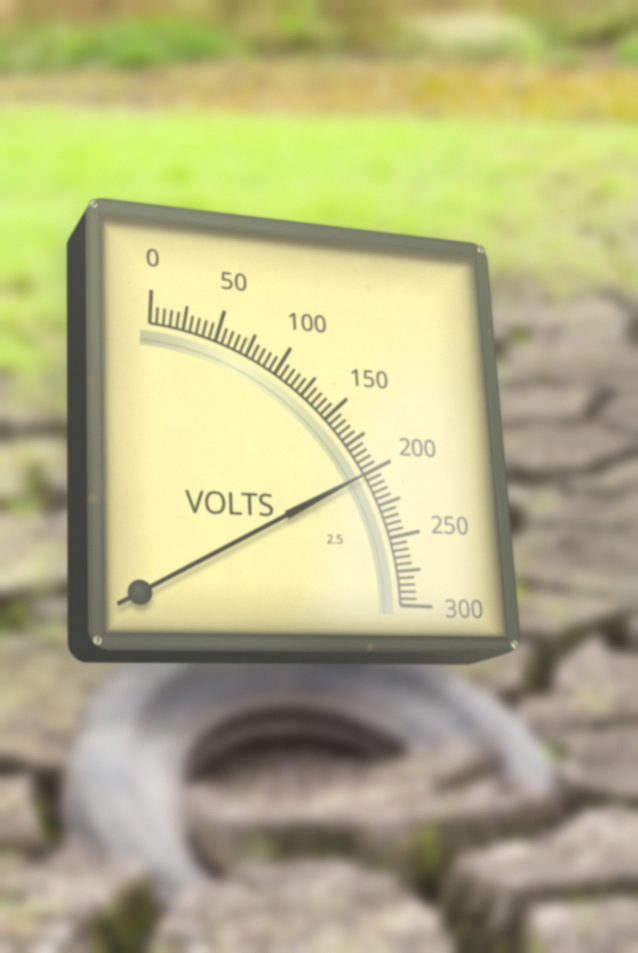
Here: 200V
